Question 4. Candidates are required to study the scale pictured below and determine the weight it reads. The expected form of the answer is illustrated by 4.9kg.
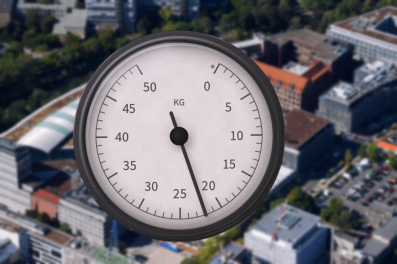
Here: 22kg
